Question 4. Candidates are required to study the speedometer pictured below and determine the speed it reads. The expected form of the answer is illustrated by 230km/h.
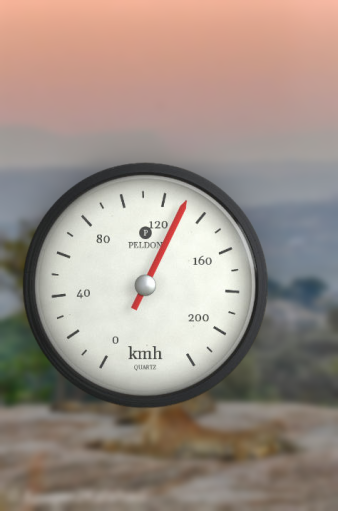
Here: 130km/h
